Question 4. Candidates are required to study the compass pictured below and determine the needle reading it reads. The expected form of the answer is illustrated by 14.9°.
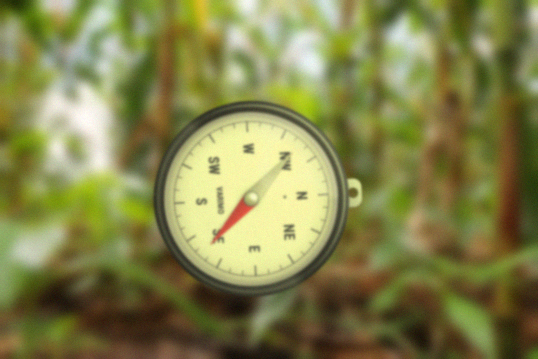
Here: 135°
